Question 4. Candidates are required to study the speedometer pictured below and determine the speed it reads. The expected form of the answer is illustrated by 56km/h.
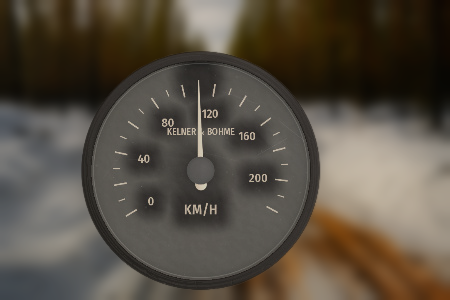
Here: 110km/h
